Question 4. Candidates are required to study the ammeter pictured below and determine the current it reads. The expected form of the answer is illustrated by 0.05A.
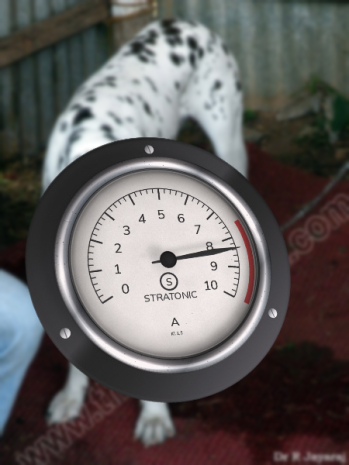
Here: 8.4A
